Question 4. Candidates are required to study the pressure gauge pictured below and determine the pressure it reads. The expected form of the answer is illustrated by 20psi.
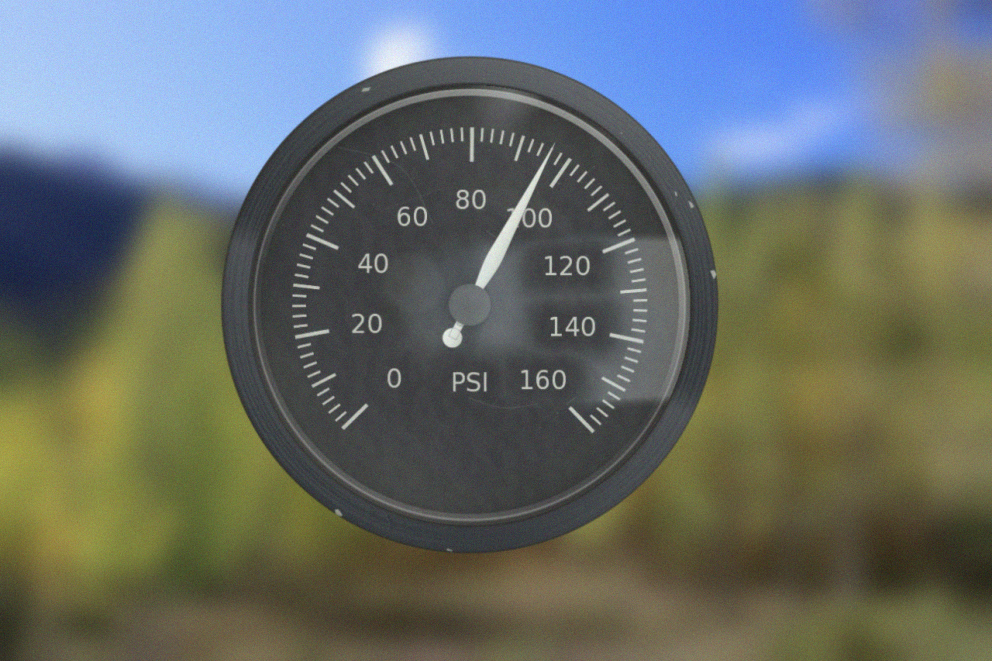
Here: 96psi
